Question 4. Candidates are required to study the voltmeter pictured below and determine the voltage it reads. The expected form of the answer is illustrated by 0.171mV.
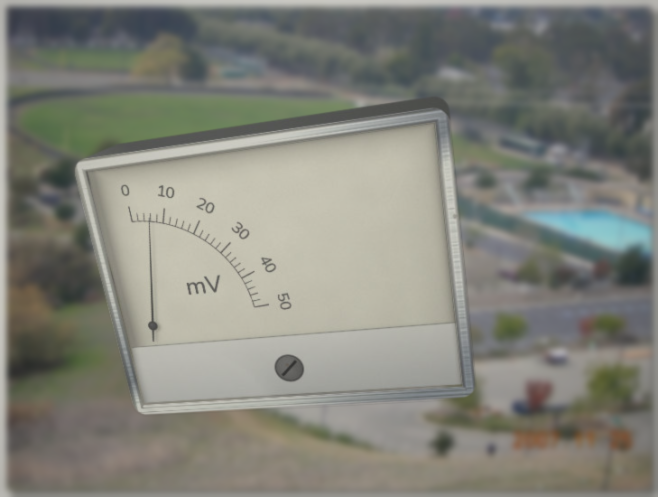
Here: 6mV
